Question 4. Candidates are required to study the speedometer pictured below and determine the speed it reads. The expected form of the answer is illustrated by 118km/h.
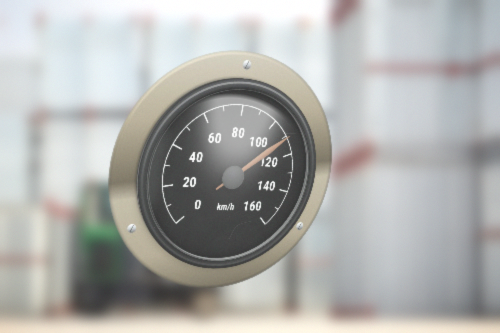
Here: 110km/h
